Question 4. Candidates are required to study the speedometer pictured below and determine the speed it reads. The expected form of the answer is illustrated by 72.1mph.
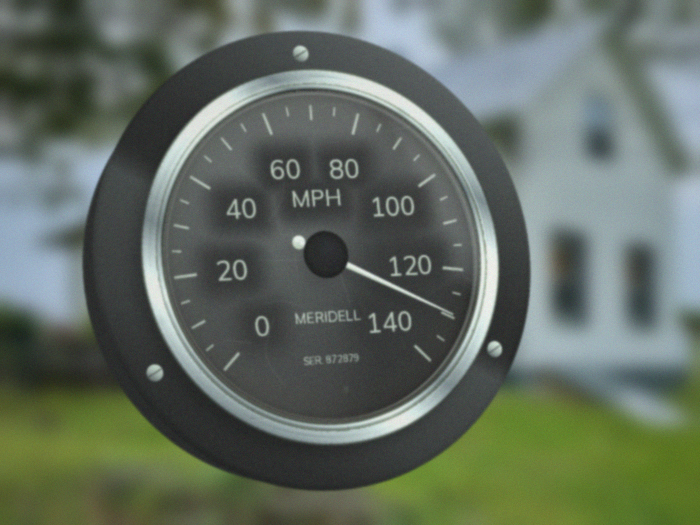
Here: 130mph
